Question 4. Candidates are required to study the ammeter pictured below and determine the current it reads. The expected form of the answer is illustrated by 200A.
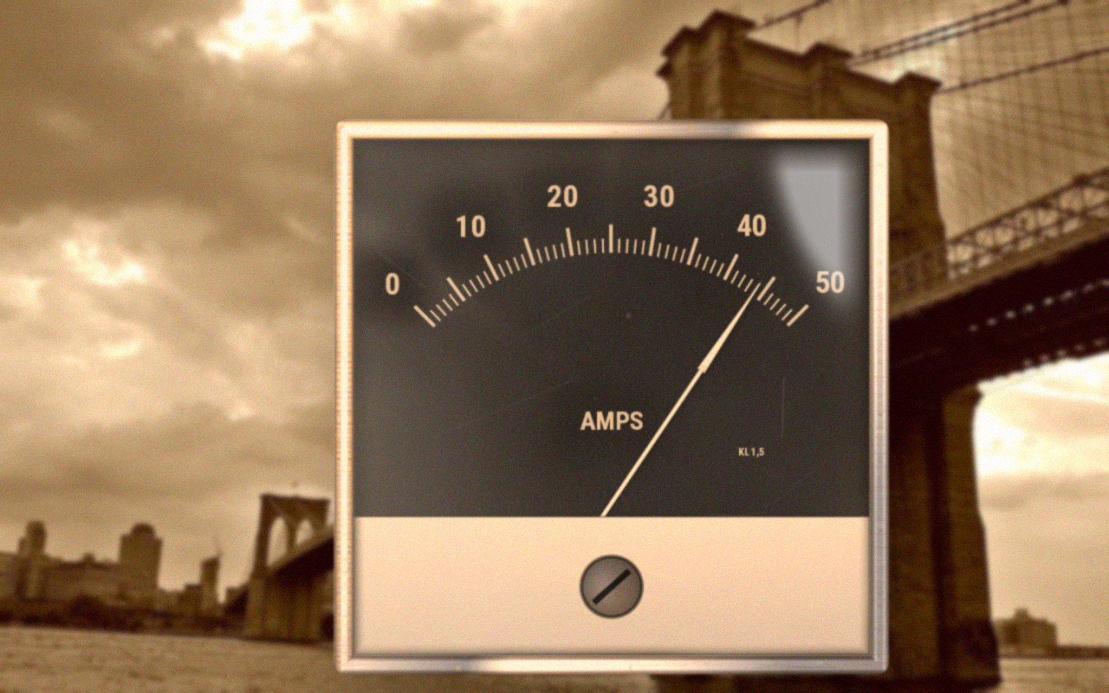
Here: 44A
